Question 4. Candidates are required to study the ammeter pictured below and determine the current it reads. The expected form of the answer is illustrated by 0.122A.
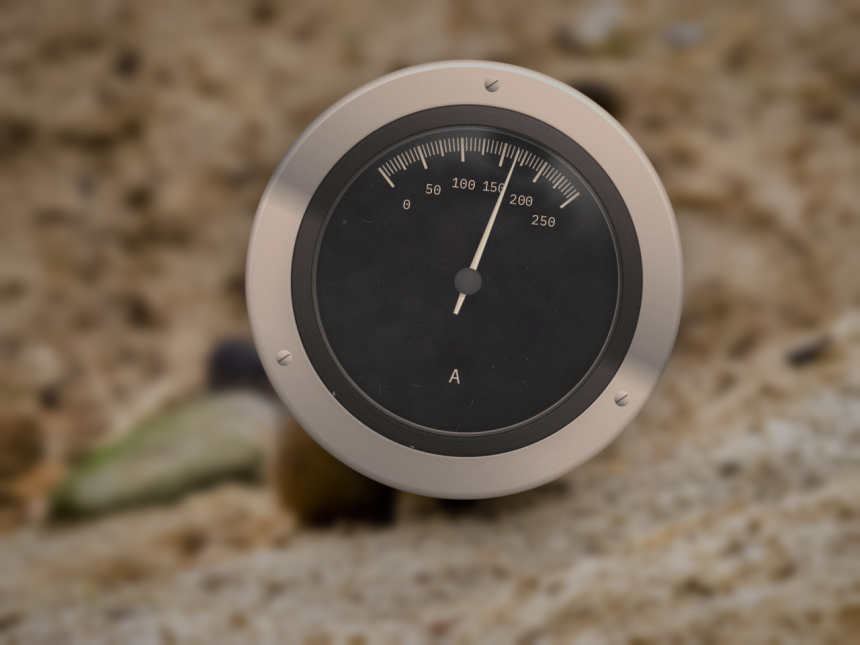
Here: 165A
